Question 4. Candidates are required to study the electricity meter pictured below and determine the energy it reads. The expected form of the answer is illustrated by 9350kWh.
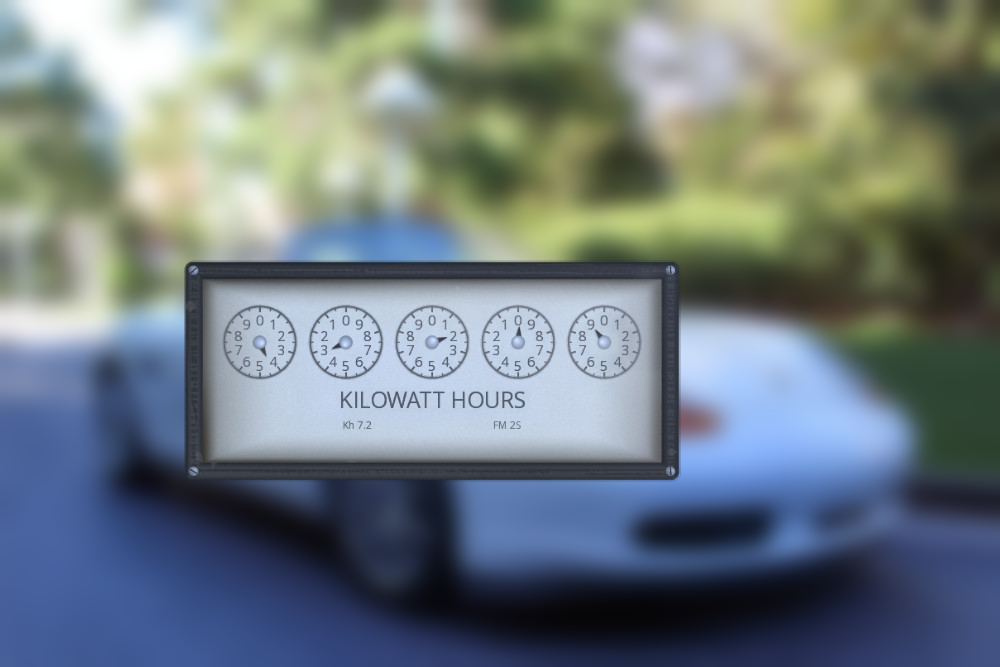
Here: 43199kWh
